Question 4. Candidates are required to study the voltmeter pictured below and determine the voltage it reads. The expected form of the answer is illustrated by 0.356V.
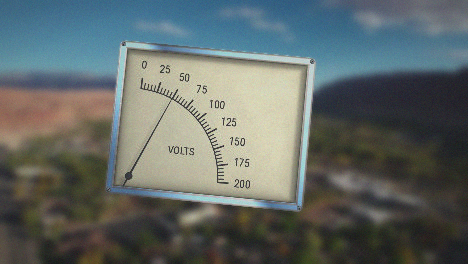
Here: 50V
